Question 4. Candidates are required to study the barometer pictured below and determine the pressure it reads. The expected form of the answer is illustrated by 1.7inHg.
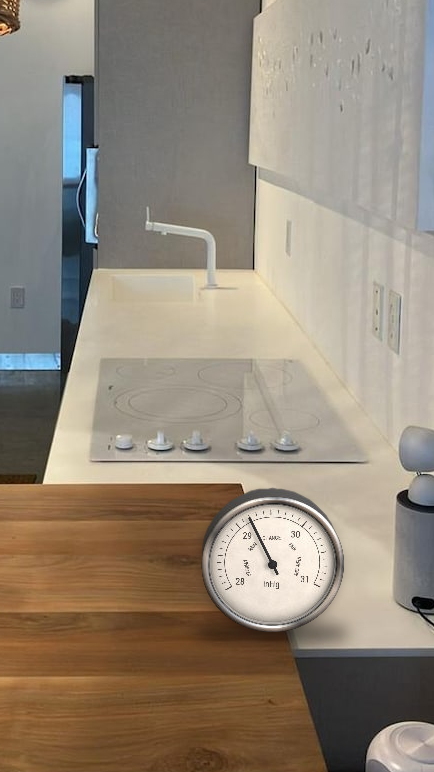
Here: 29.2inHg
